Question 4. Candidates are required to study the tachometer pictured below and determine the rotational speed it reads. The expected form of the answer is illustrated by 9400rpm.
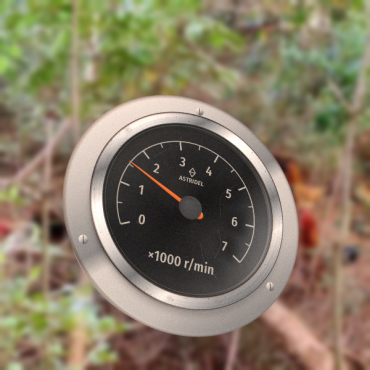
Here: 1500rpm
